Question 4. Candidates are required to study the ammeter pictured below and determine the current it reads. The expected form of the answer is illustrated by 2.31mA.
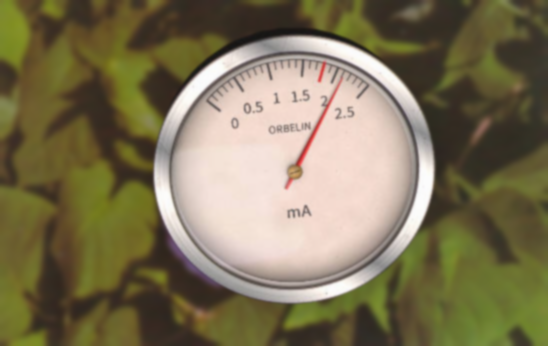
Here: 2.1mA
